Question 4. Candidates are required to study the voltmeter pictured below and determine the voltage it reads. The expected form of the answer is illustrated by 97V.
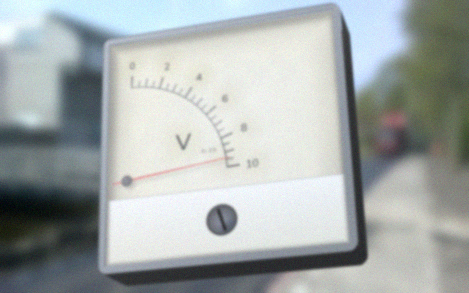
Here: 9.5V
